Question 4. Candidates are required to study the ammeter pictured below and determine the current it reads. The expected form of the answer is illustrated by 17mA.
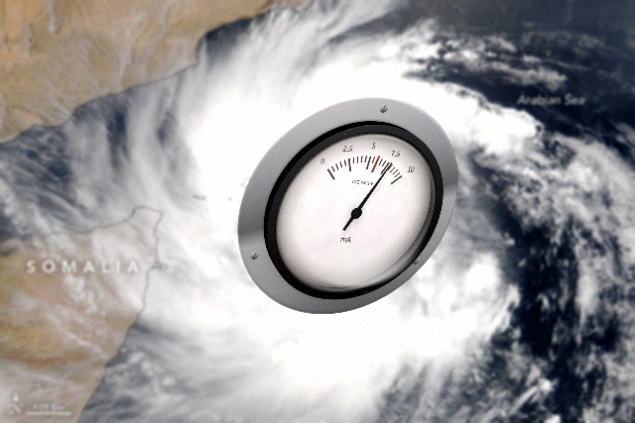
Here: 7.5mA
